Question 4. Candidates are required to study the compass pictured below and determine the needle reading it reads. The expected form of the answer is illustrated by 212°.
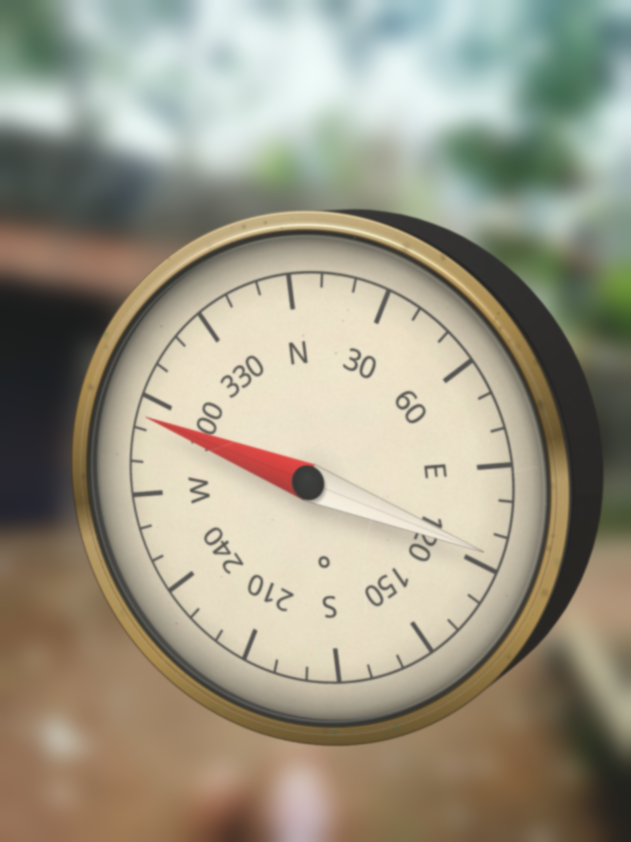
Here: 295°
